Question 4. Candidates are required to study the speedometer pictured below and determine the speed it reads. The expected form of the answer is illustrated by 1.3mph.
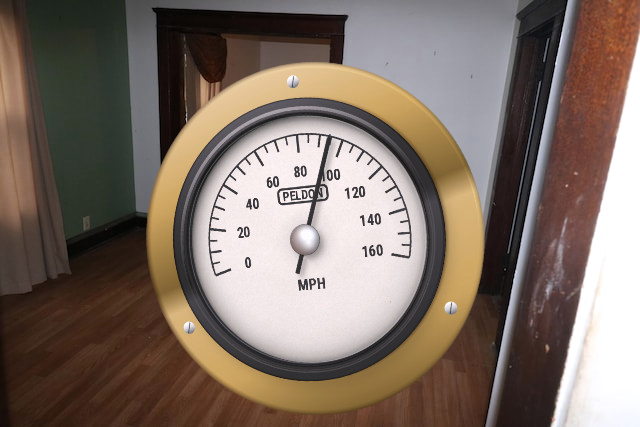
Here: 95mph
